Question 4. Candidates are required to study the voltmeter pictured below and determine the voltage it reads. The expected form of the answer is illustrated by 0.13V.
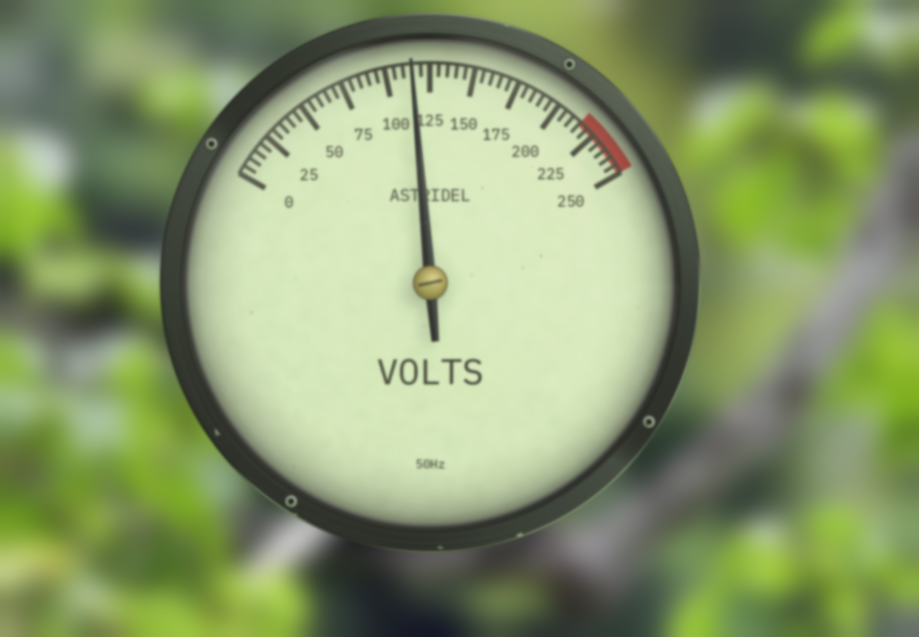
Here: 115V
